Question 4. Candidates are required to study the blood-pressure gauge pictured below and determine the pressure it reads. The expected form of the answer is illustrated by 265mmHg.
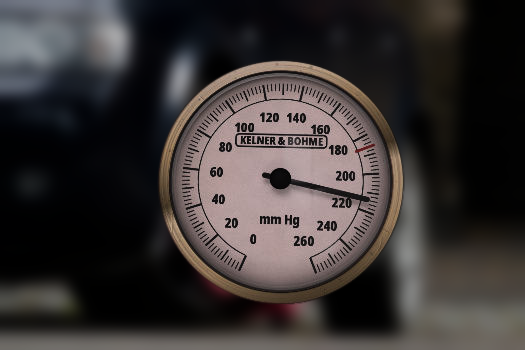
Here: 214mmHg
